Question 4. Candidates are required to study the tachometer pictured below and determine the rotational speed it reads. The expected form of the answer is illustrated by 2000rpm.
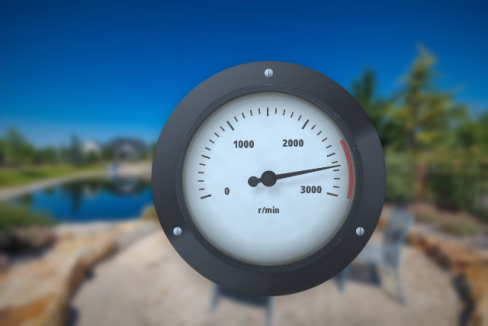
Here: 2650rpm
